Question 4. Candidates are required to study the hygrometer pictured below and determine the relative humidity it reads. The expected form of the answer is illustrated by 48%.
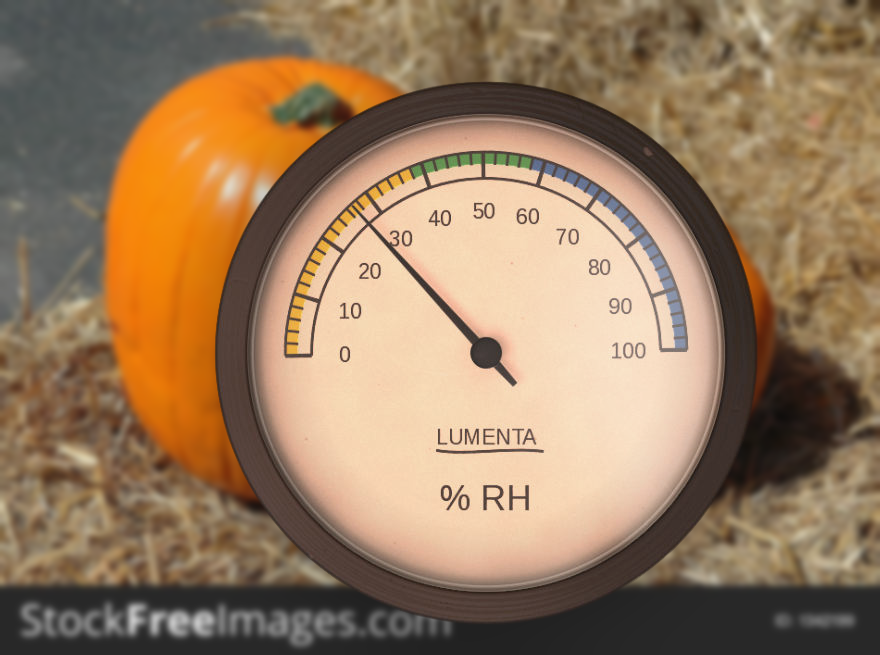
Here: 27%
